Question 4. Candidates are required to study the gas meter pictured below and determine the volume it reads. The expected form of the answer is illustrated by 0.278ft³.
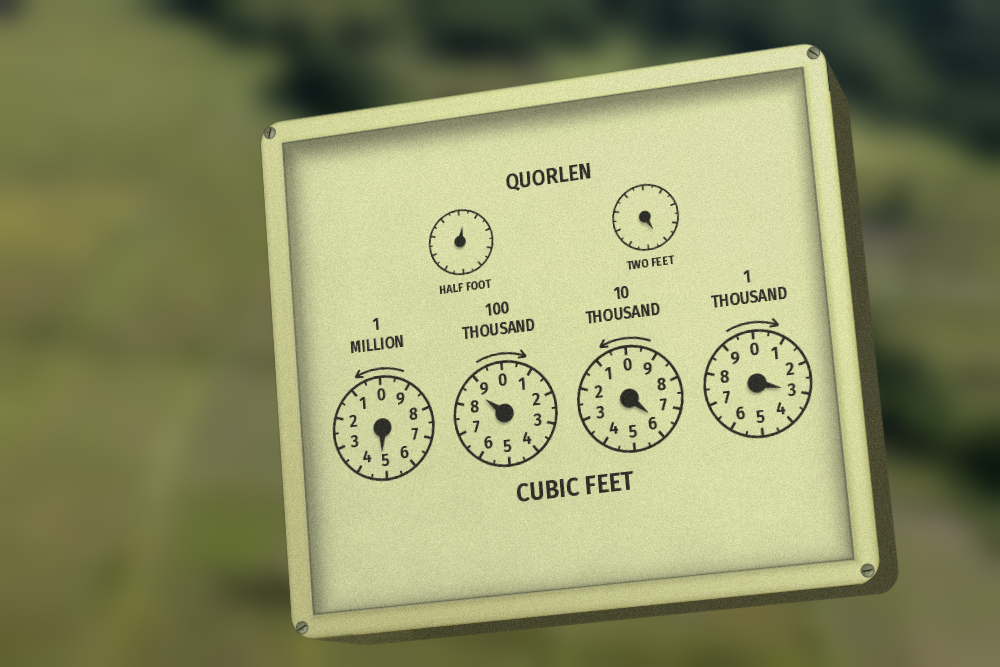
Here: 486300ft³
